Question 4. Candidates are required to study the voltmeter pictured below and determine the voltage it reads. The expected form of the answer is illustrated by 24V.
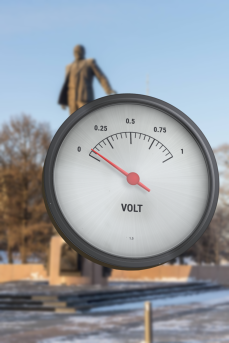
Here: 0.05V
